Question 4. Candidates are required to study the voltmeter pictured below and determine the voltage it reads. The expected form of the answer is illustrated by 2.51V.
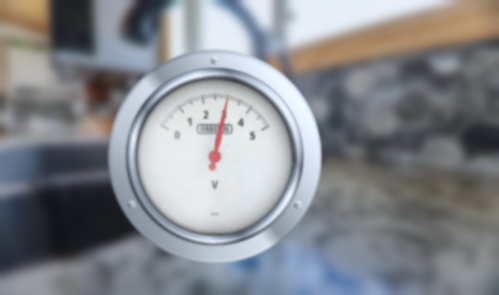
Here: 3V
